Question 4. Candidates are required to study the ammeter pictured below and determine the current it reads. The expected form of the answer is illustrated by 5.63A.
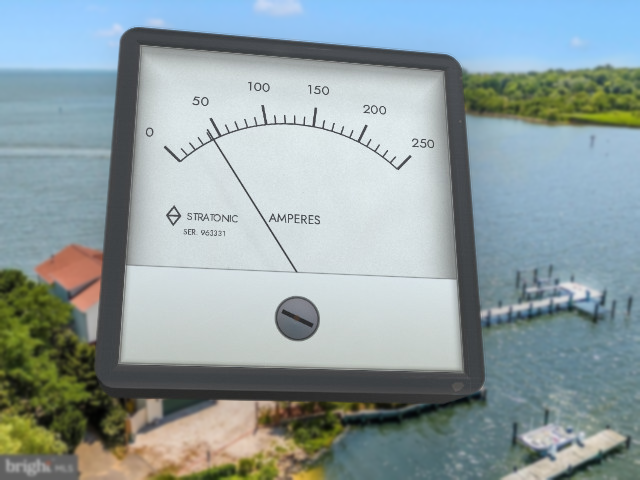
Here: 40A
